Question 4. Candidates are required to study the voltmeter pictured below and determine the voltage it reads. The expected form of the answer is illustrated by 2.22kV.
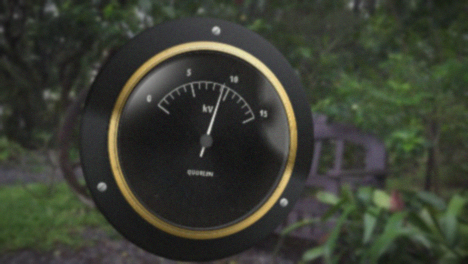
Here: 9kV
